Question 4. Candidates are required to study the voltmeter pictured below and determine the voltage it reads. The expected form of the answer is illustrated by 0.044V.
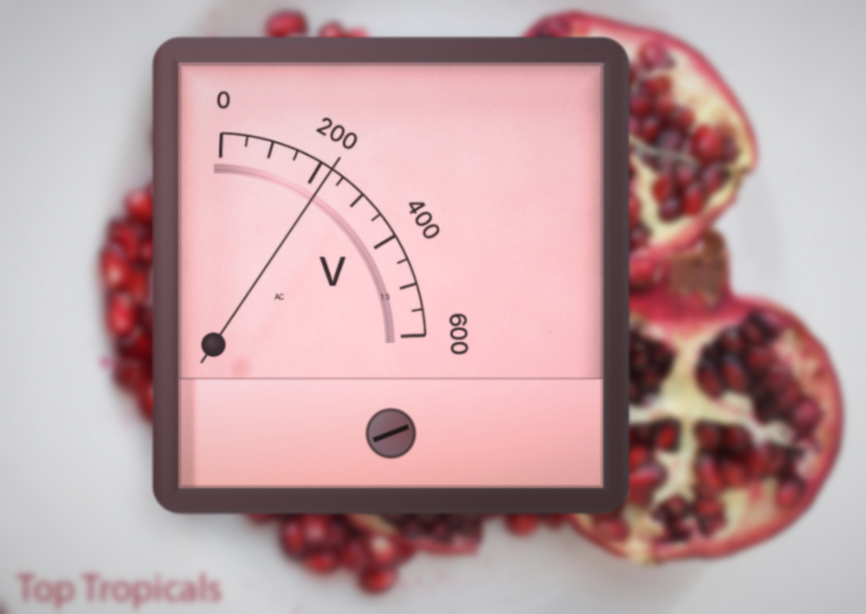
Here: 225V
